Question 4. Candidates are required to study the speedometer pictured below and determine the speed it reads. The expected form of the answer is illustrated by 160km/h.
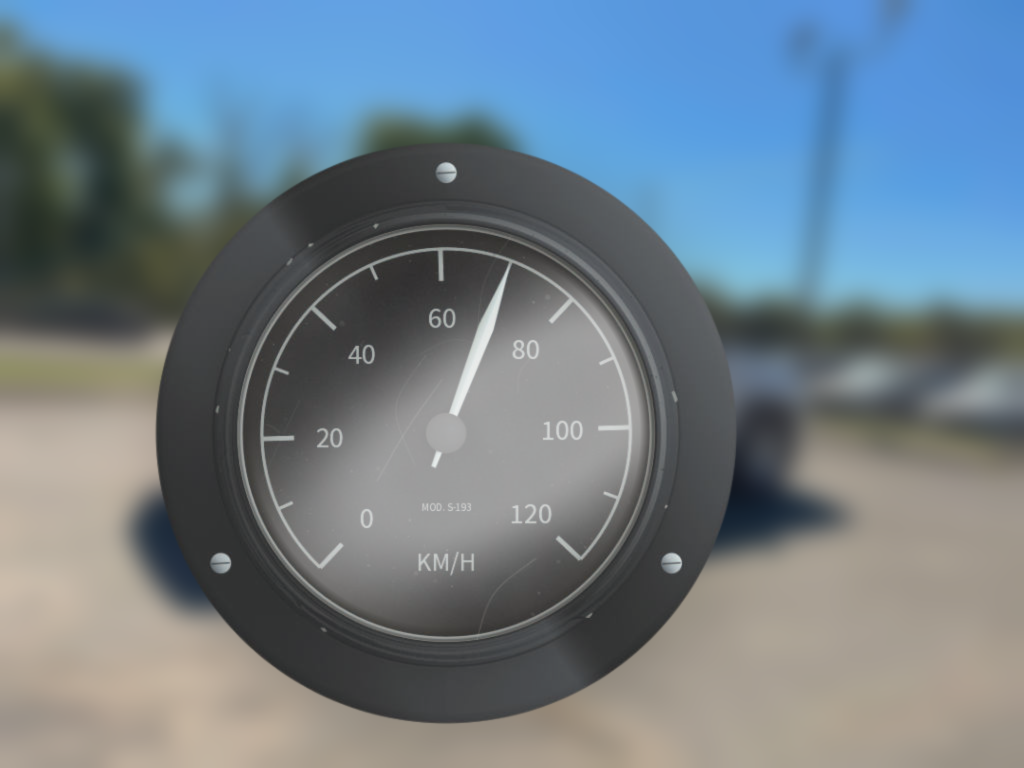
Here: 70km/h
